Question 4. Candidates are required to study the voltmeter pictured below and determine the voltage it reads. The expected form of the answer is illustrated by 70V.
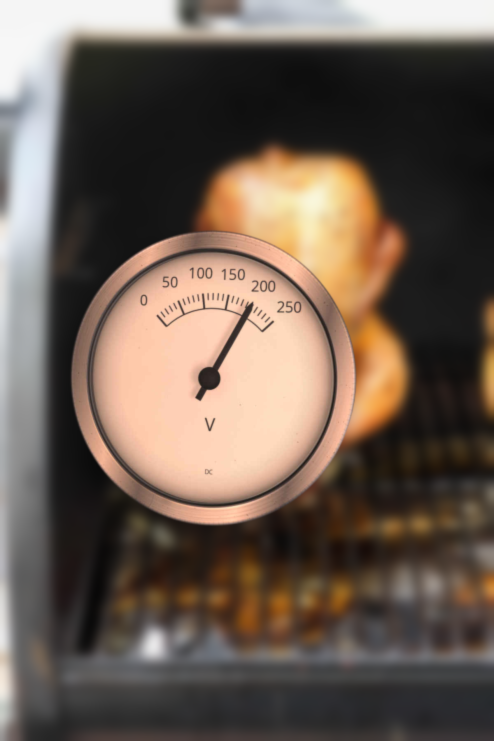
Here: 200V
